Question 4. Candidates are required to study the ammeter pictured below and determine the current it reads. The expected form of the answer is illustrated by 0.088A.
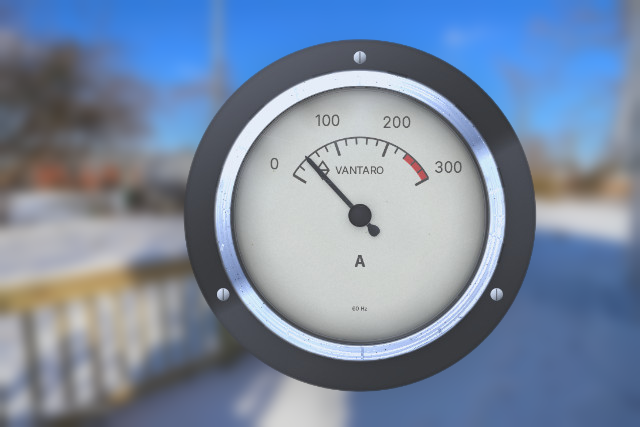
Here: 40A
